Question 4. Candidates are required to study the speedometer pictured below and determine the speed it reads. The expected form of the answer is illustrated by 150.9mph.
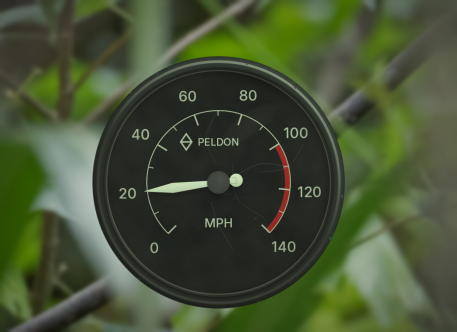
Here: 20mph
